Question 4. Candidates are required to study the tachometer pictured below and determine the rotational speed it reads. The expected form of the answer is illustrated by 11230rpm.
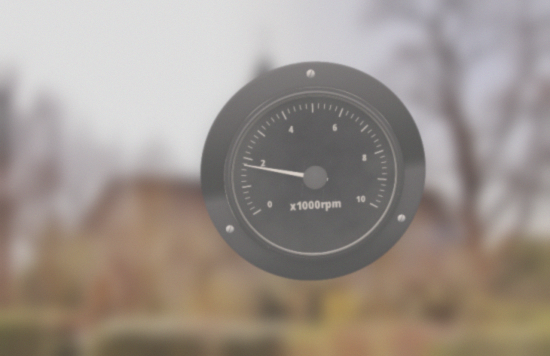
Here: 1800rpm
